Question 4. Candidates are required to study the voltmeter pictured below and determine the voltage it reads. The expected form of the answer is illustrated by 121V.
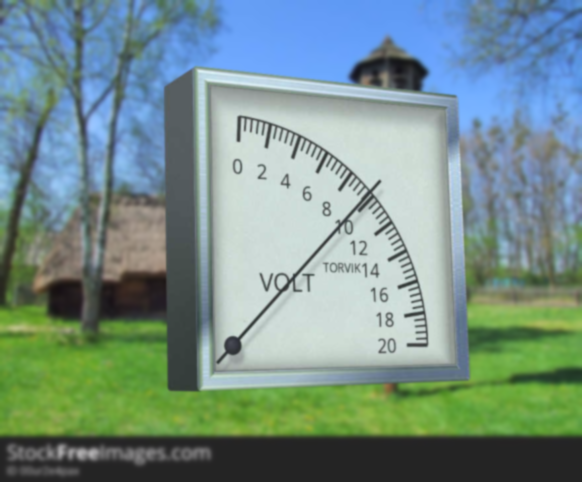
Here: 9.6V
